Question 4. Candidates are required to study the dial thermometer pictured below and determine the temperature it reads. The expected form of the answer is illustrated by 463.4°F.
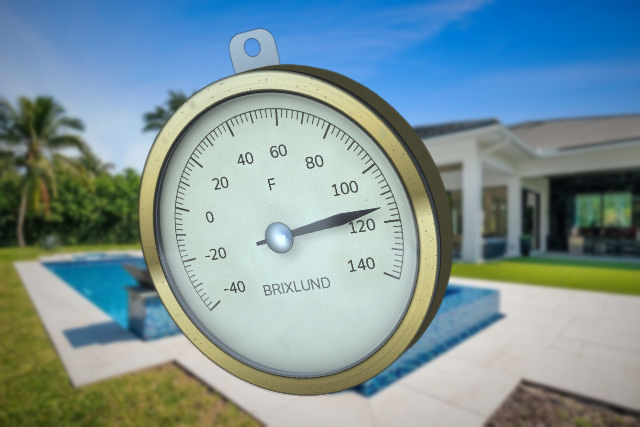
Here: 114°F
